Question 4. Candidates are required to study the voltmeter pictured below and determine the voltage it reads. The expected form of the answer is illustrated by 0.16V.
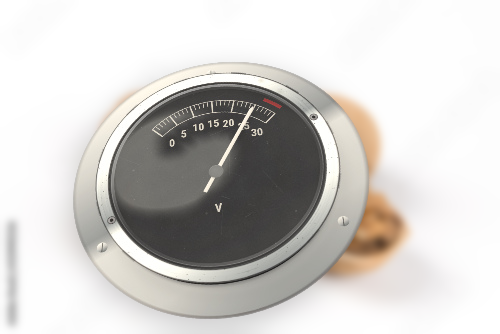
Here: 25V
